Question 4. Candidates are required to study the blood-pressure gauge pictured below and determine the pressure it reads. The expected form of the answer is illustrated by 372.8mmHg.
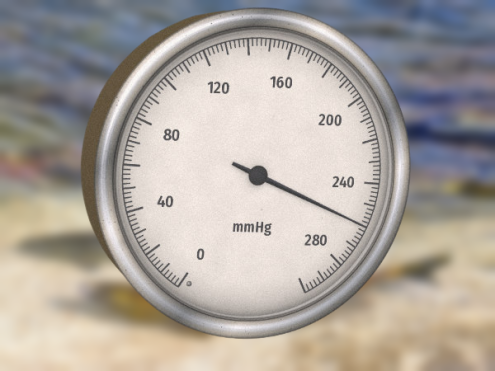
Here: 260mmHg
